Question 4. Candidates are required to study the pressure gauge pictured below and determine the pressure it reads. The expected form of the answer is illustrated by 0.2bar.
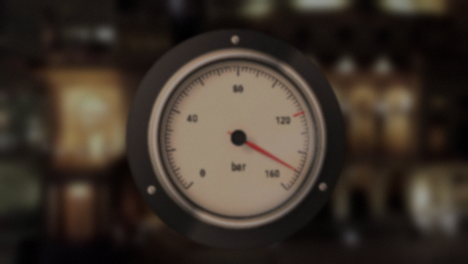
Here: 150bar
